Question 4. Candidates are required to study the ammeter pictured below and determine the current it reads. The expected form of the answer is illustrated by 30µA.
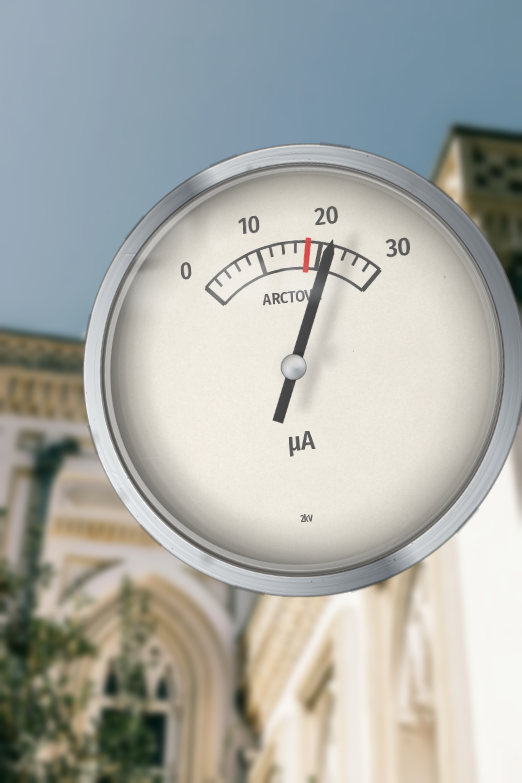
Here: 22µA
